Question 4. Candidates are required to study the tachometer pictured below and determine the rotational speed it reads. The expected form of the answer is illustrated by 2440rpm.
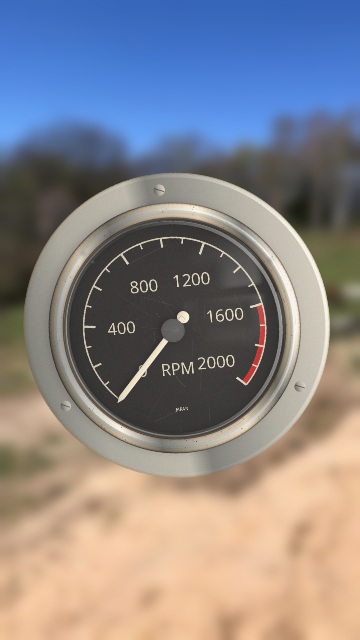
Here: 0rpm
